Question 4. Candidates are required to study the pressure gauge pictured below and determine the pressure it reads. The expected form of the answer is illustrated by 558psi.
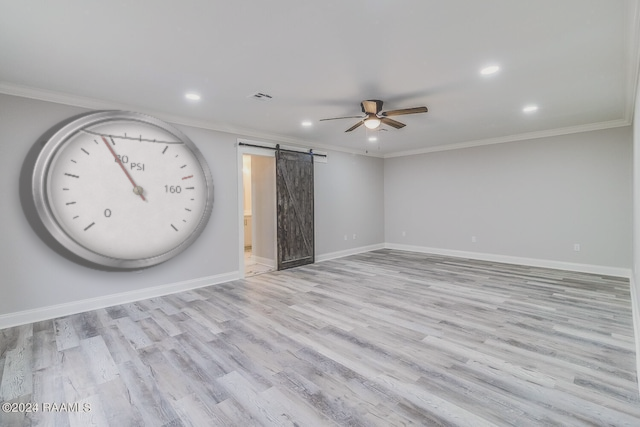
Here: 75psi
